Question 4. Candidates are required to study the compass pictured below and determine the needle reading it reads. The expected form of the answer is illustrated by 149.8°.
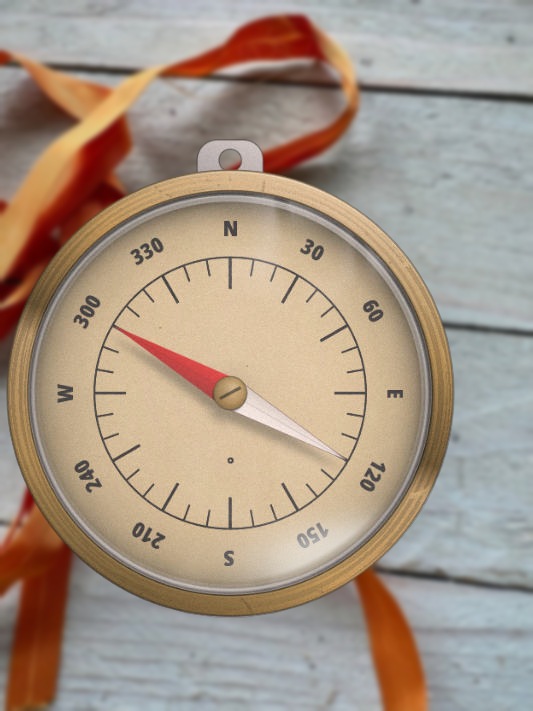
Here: 300°
